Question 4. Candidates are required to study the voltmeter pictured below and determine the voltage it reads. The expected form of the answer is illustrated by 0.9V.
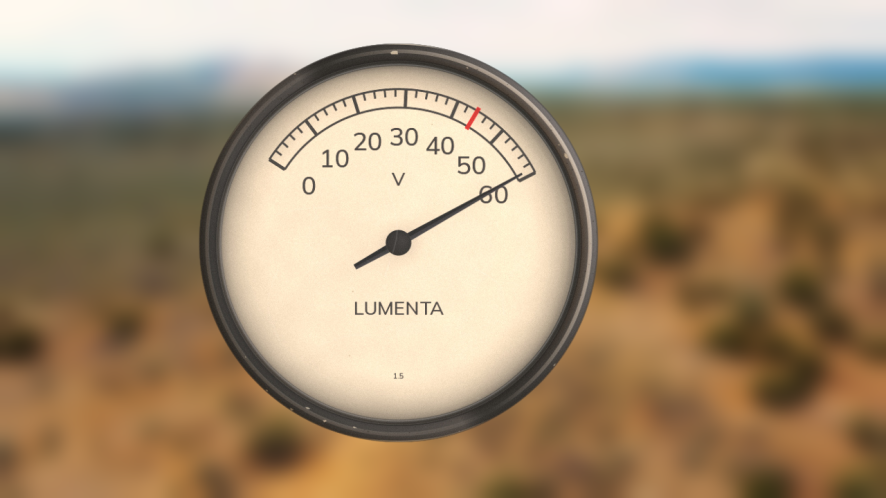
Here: 59V
